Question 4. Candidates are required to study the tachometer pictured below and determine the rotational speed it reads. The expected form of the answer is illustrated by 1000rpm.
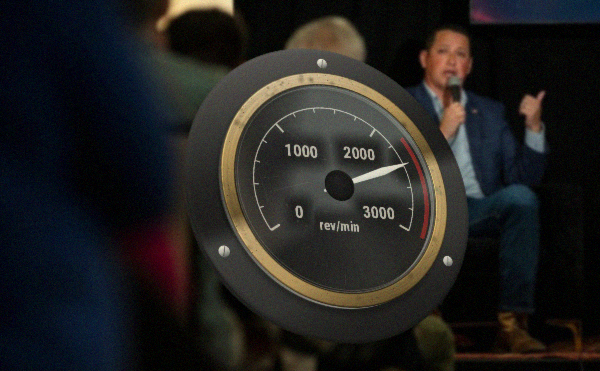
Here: 2400rpm
